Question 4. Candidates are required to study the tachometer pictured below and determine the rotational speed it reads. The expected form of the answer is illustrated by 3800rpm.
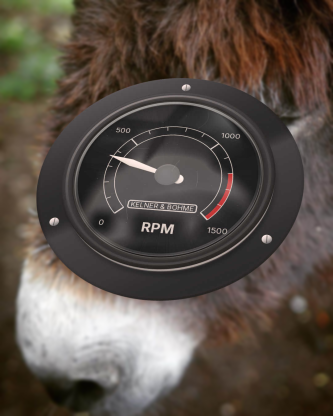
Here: 350rpm
